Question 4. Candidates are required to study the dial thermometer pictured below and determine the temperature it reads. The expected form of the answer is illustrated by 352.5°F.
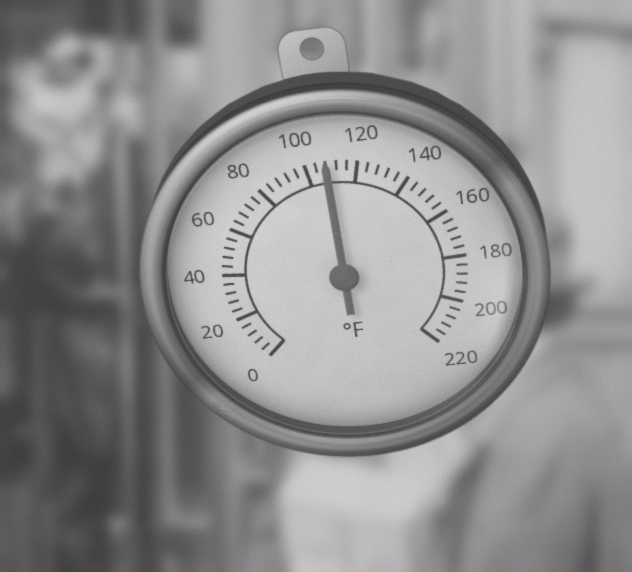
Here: 108°F
